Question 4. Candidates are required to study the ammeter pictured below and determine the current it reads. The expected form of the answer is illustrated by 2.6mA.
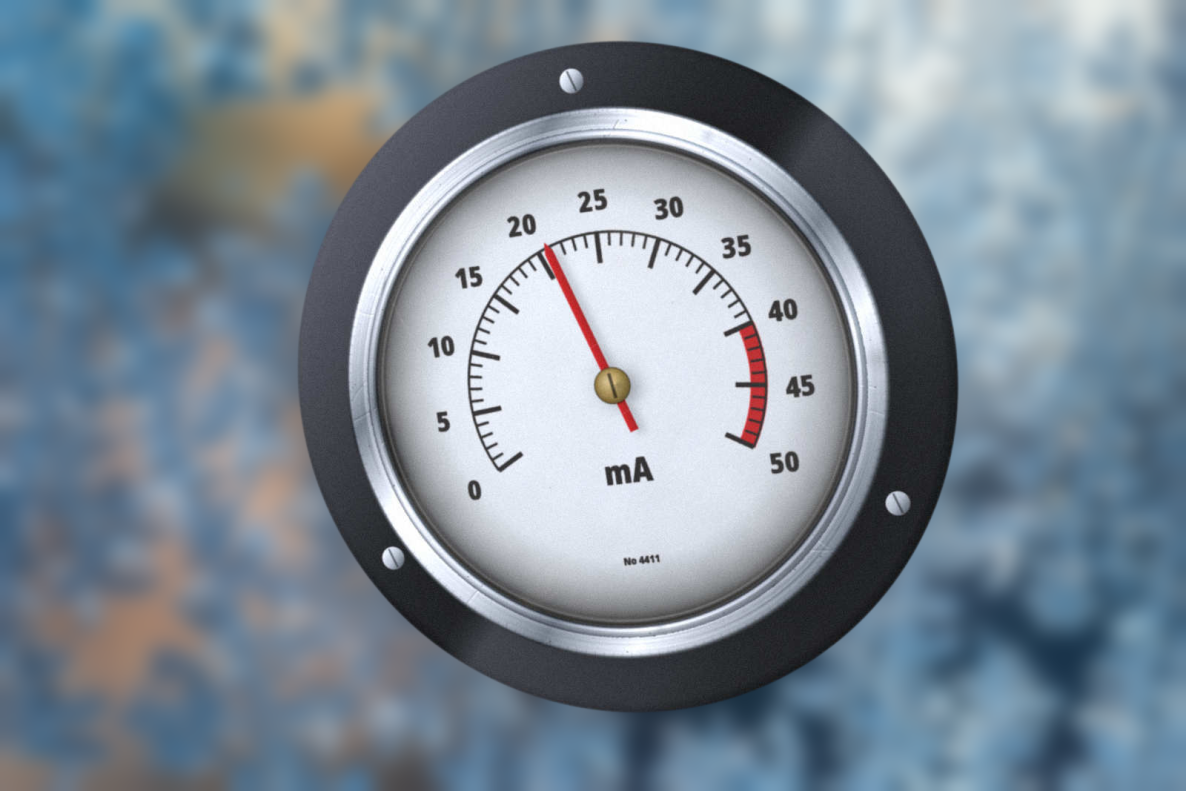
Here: 21mA
